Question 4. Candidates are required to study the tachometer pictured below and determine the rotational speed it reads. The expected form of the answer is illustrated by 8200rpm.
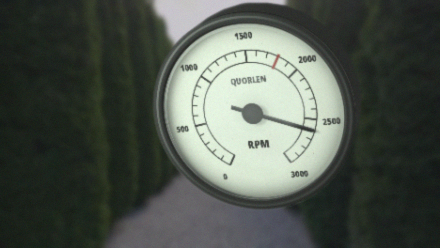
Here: 2600rpm
